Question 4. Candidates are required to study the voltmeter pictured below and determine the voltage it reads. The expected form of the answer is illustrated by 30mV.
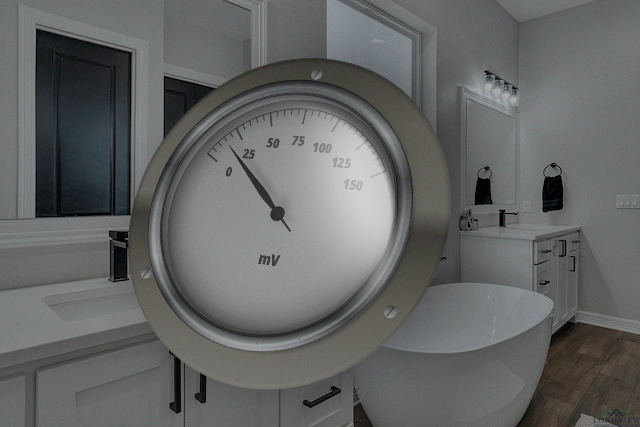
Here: 15mV
